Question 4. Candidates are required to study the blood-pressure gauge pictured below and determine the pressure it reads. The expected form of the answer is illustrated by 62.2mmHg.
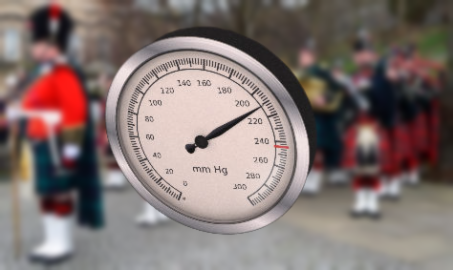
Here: 210mmHg
